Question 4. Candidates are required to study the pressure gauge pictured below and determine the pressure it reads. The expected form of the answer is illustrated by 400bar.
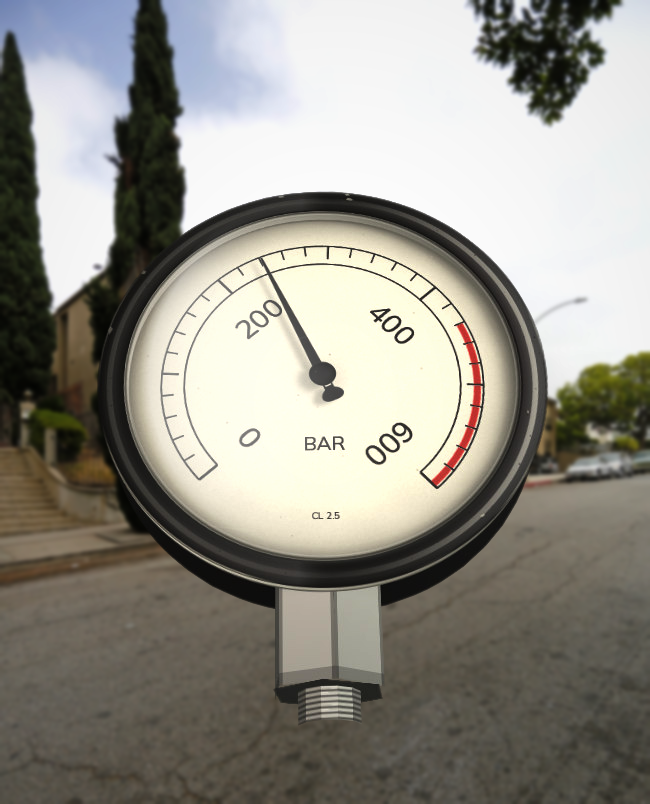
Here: 240bar
